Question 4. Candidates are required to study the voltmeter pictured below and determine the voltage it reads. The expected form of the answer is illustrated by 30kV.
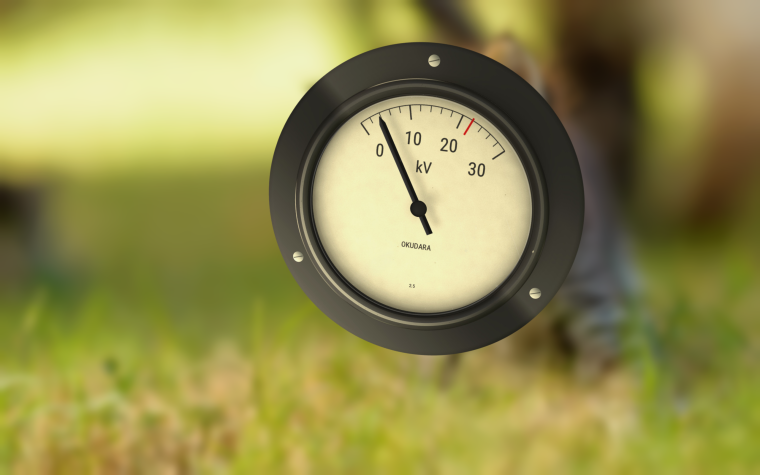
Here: 4kV
